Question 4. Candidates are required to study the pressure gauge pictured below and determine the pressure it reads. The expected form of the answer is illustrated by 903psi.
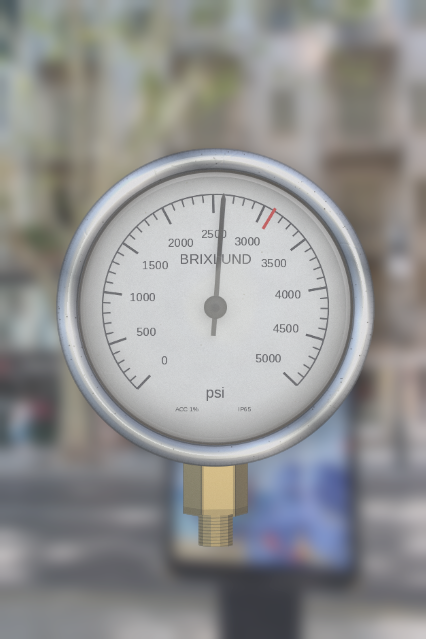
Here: 2600psi
